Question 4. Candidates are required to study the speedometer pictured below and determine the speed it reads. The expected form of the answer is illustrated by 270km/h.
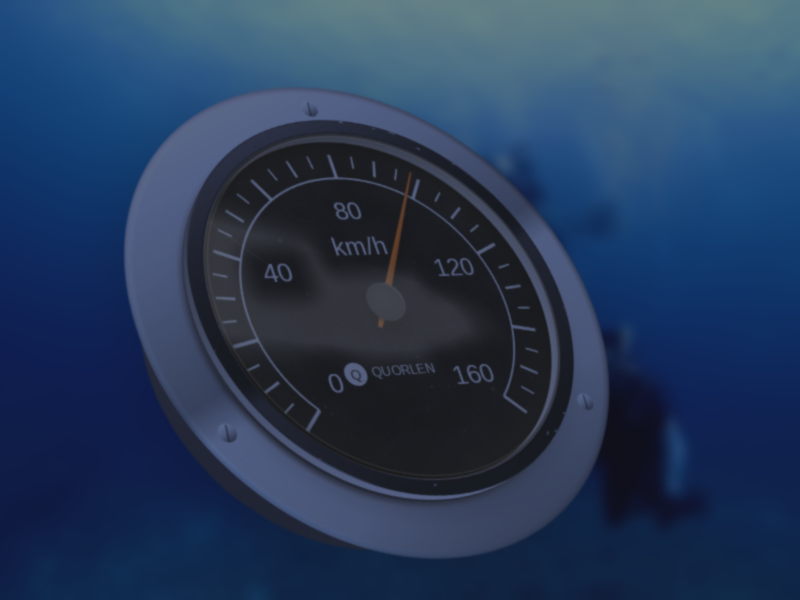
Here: 97.5km/h
